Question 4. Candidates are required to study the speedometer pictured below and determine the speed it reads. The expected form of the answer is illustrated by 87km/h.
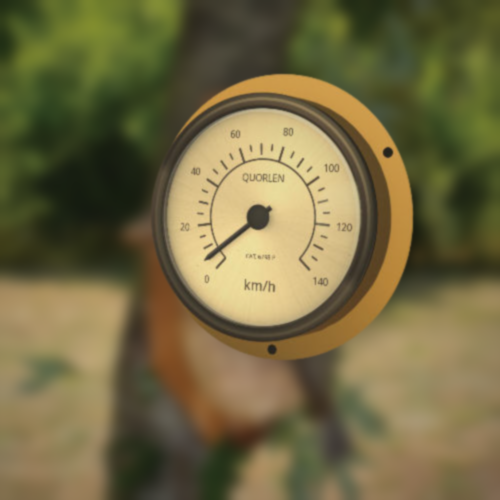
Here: 5km/h
